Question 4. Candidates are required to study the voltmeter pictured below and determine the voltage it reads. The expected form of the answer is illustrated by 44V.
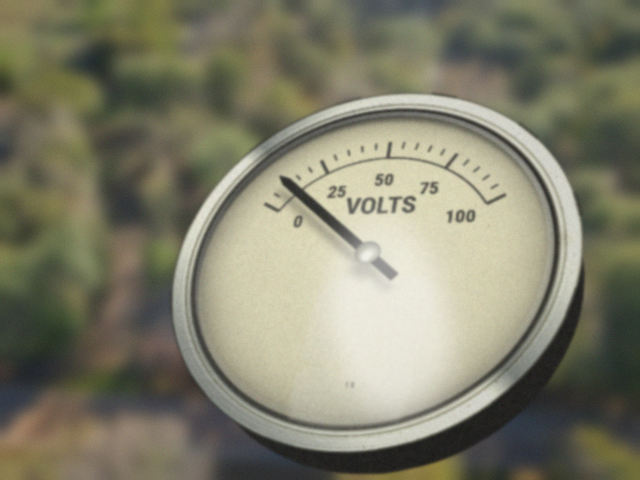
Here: 10V
